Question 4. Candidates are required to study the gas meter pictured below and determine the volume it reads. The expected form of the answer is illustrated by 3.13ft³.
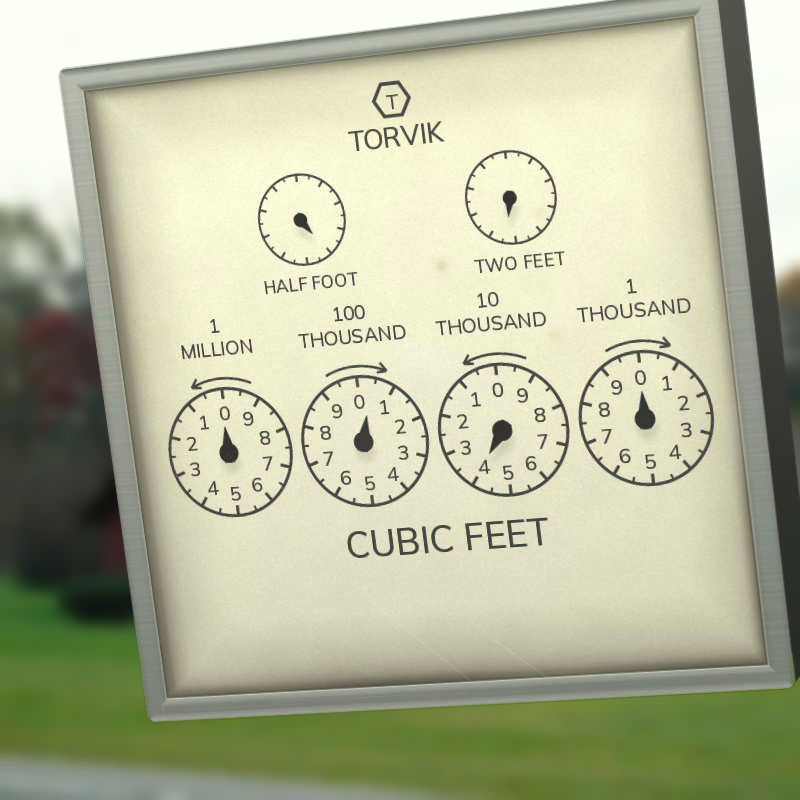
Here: 4000ft³
